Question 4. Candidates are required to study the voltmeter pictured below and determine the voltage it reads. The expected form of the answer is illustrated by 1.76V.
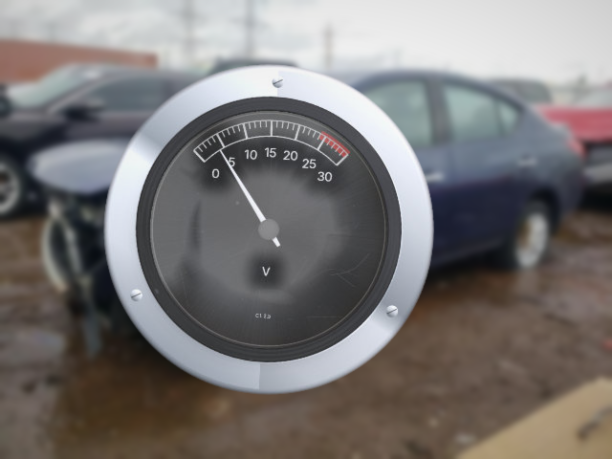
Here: 4V
